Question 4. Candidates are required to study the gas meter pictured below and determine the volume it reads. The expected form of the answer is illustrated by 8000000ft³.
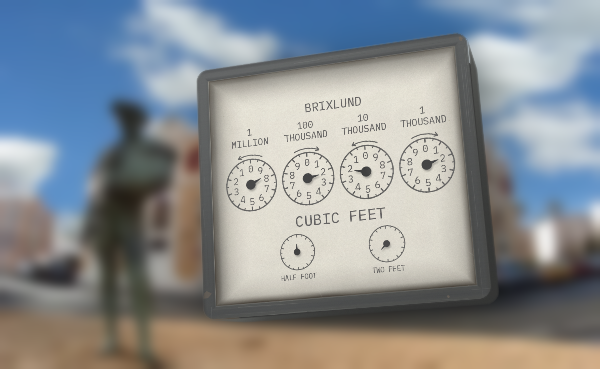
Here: 822200ft³
